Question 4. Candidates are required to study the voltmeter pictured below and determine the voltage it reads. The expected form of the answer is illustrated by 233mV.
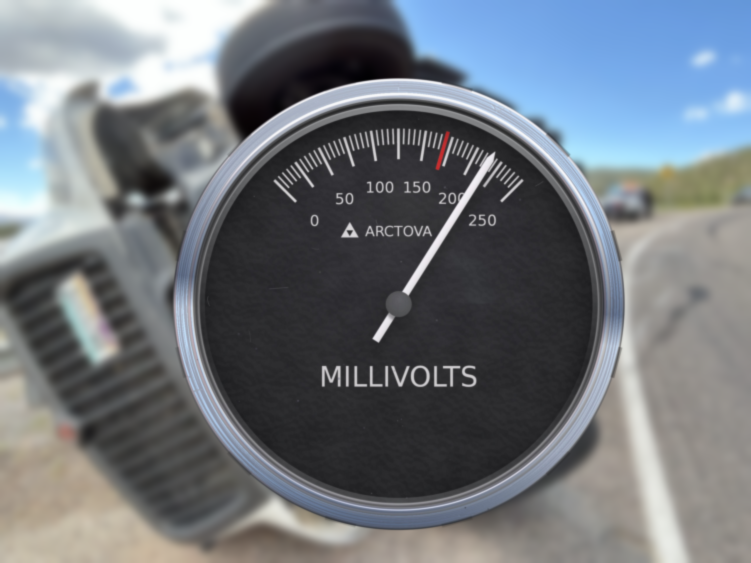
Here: 215mV
